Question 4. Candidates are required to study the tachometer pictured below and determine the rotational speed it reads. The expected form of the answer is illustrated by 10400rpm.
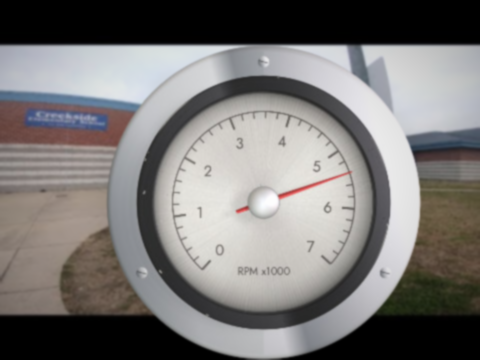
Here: 5400rpm
